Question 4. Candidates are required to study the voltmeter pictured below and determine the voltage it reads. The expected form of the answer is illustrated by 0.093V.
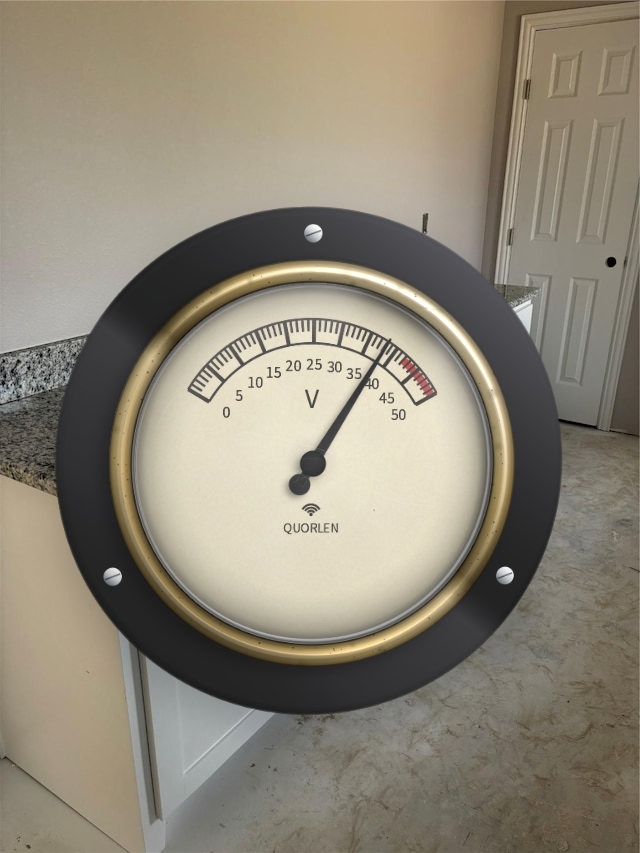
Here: 38V
